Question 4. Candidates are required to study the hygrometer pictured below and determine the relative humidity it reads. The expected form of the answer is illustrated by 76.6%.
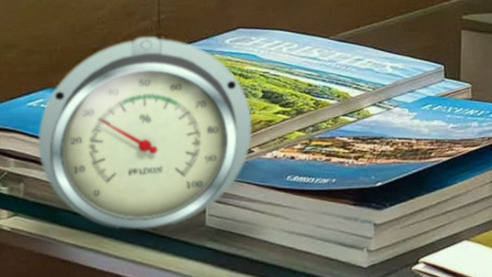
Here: 30%
